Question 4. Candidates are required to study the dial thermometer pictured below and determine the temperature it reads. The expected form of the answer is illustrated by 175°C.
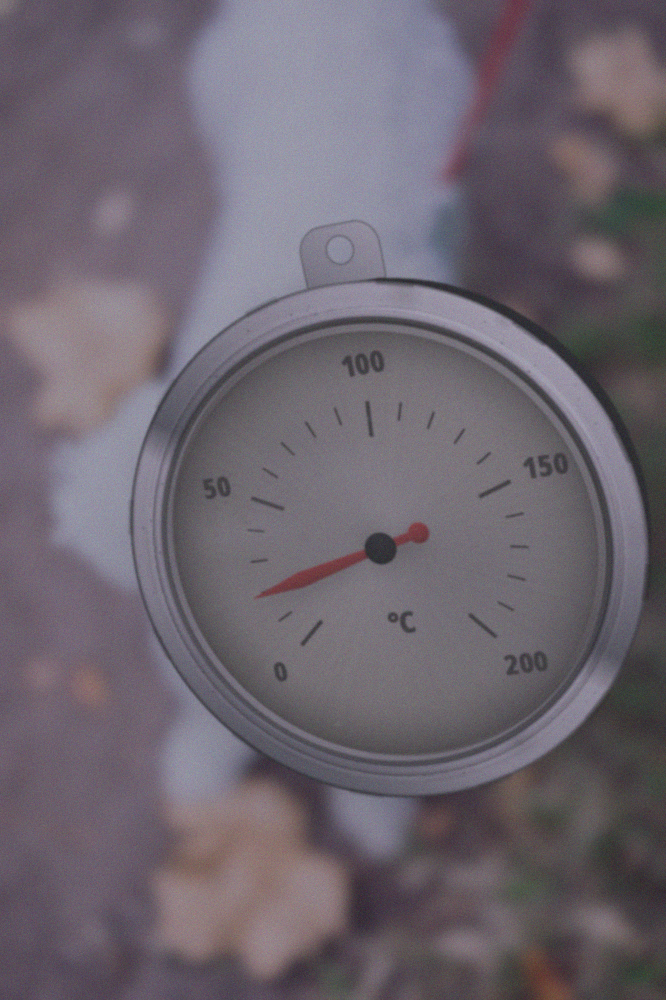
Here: 20°C
